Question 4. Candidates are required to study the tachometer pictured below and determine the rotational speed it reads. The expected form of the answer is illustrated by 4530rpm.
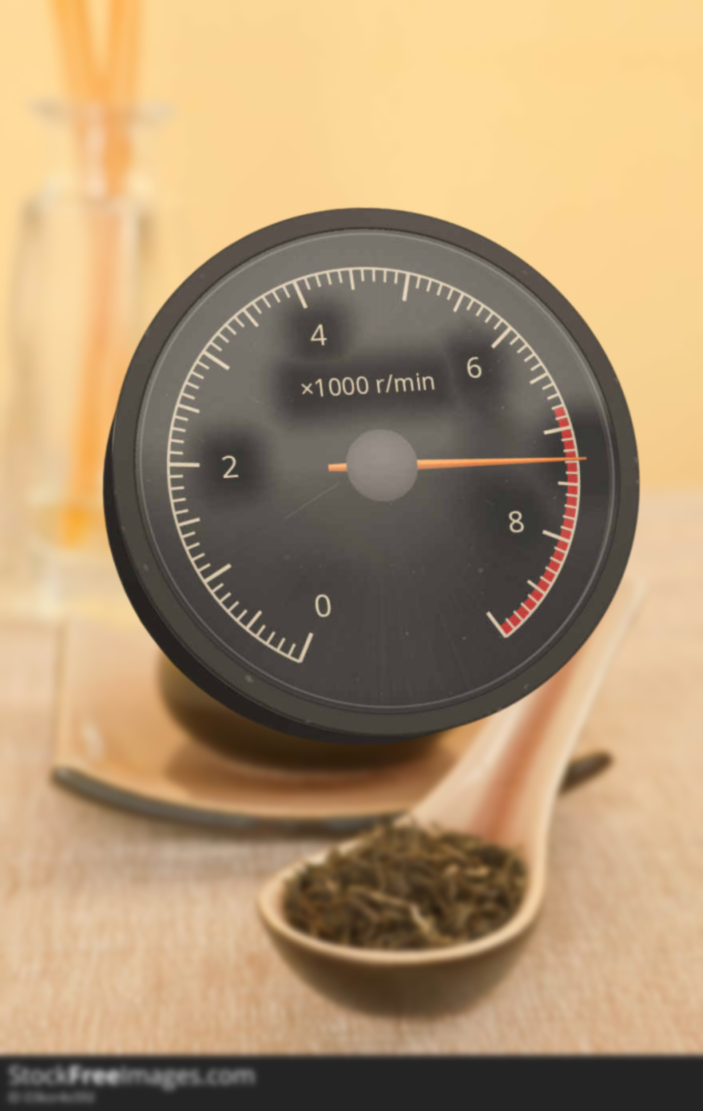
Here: 7300rpm
